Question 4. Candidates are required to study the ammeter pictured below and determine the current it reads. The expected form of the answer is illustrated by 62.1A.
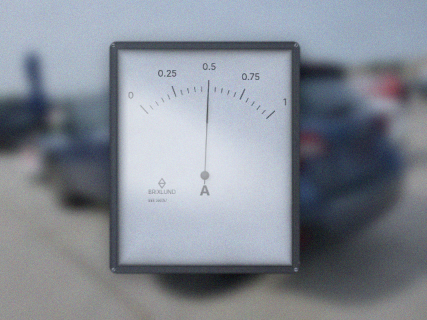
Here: 0.5A
